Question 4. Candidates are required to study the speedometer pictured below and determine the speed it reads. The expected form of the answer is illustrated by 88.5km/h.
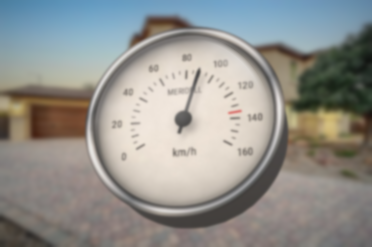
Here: 90km/h
